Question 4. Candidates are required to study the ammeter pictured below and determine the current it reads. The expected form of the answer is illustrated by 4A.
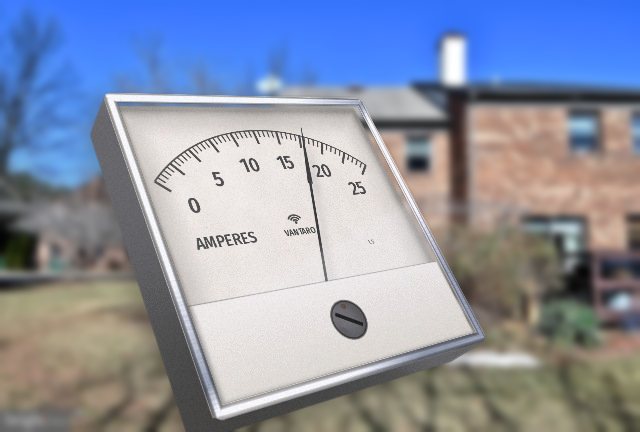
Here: 17.5A
